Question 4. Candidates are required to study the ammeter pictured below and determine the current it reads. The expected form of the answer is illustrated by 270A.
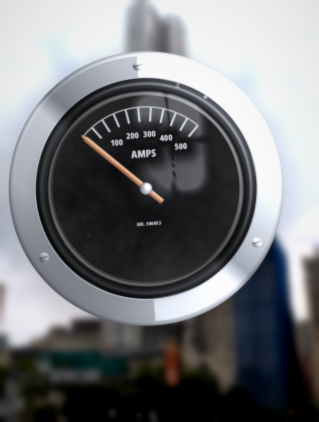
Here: 0A
